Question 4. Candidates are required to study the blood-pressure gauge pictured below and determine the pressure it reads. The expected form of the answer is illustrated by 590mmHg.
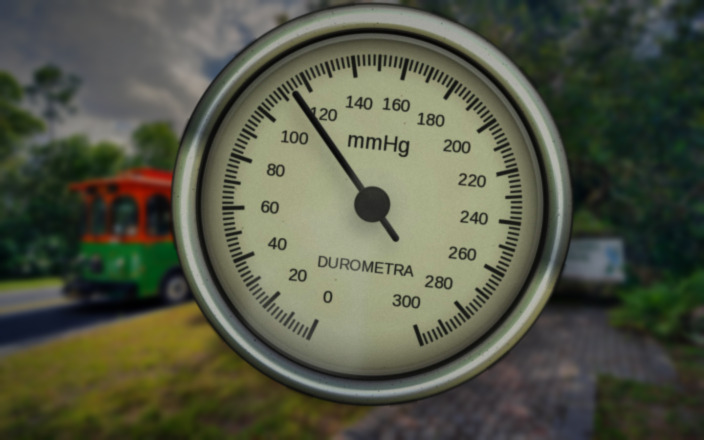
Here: 114mmHg
